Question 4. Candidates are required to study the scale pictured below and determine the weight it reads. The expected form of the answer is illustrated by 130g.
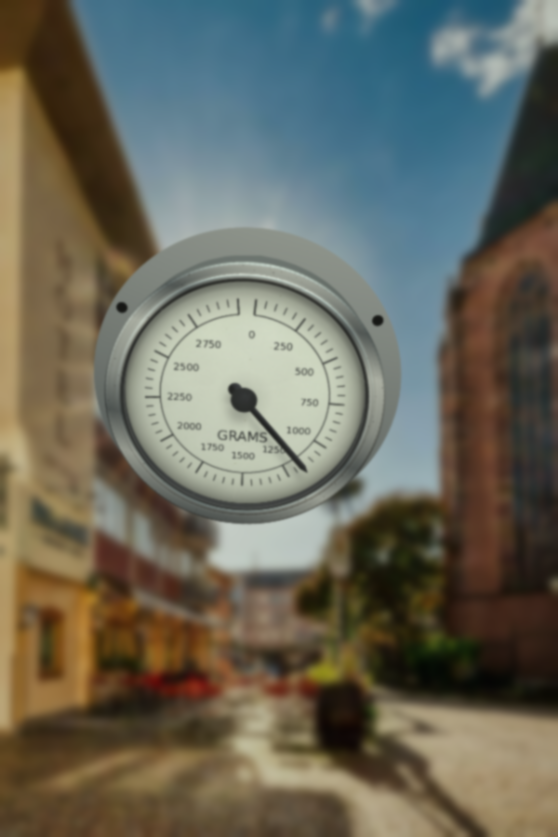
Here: 1150g
